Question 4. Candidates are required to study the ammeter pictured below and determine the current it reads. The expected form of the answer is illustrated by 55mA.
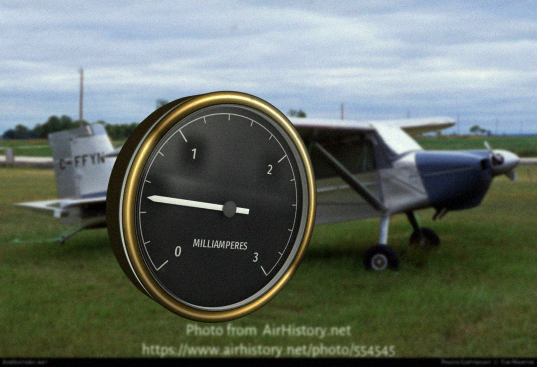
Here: 0.5mA
